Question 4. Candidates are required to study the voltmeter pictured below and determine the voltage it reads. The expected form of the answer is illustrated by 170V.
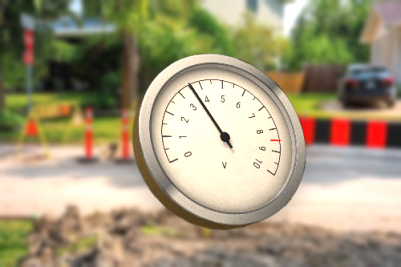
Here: 3.5V
